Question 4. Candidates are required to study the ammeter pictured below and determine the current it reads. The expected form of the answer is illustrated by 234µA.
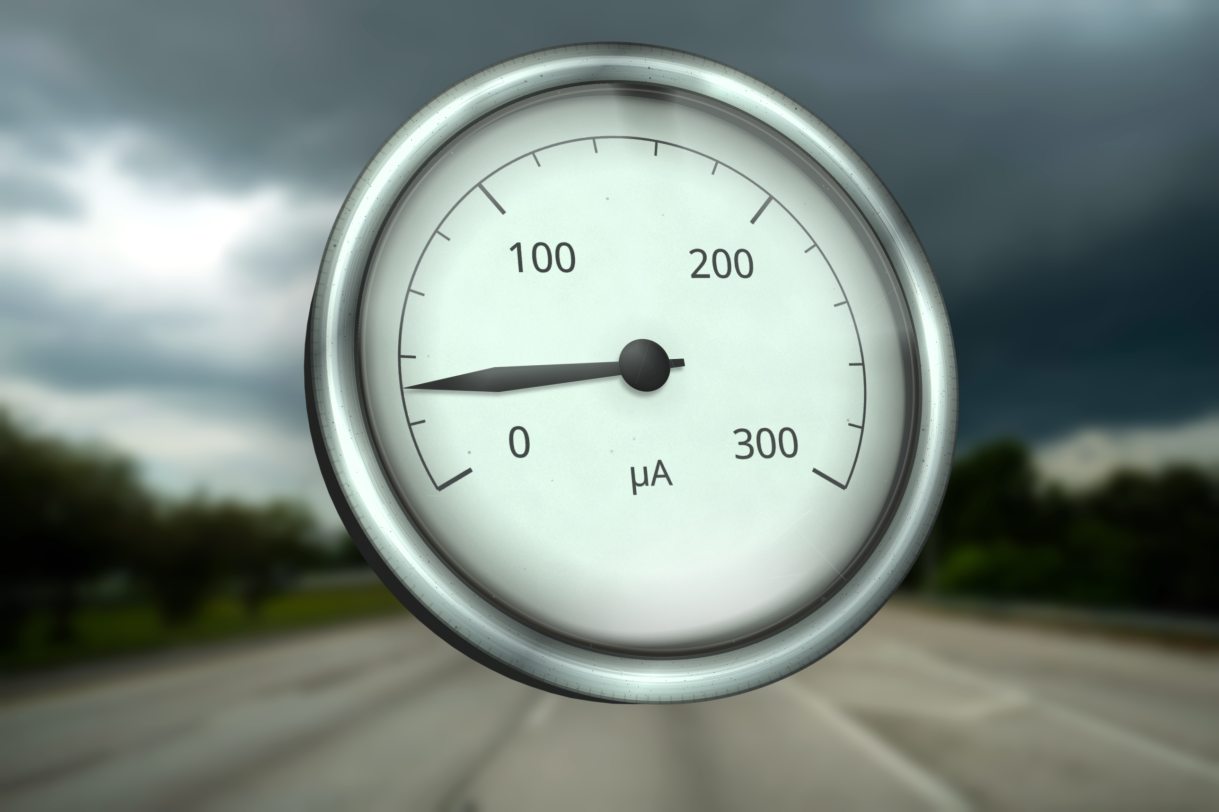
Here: 30µA
